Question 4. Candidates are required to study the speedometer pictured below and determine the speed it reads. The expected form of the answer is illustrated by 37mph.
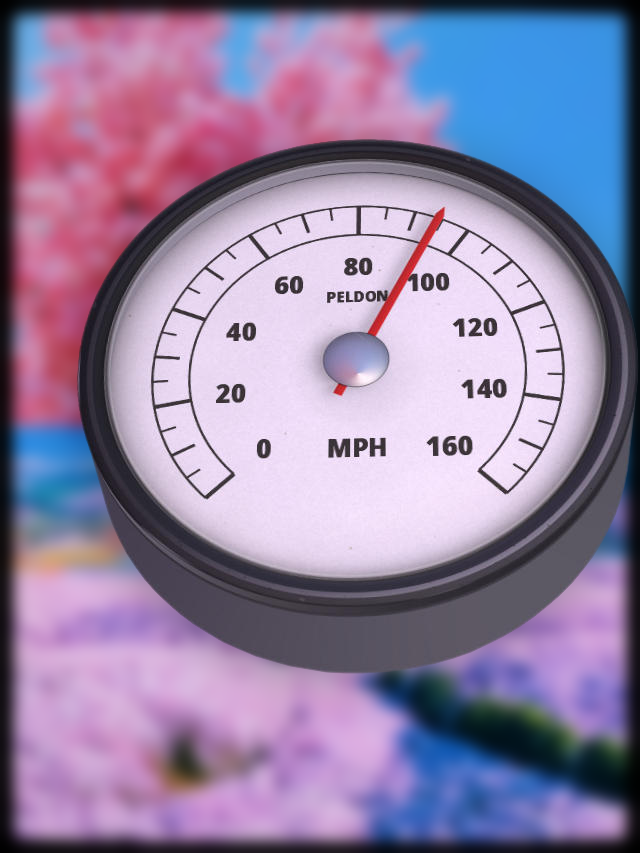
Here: 95mph
